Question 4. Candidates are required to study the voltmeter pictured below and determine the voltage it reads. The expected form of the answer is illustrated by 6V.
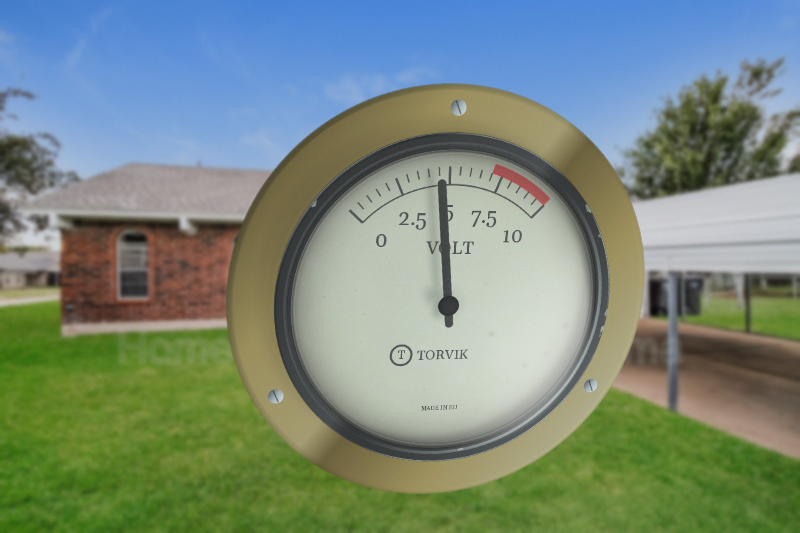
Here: 4.5V
